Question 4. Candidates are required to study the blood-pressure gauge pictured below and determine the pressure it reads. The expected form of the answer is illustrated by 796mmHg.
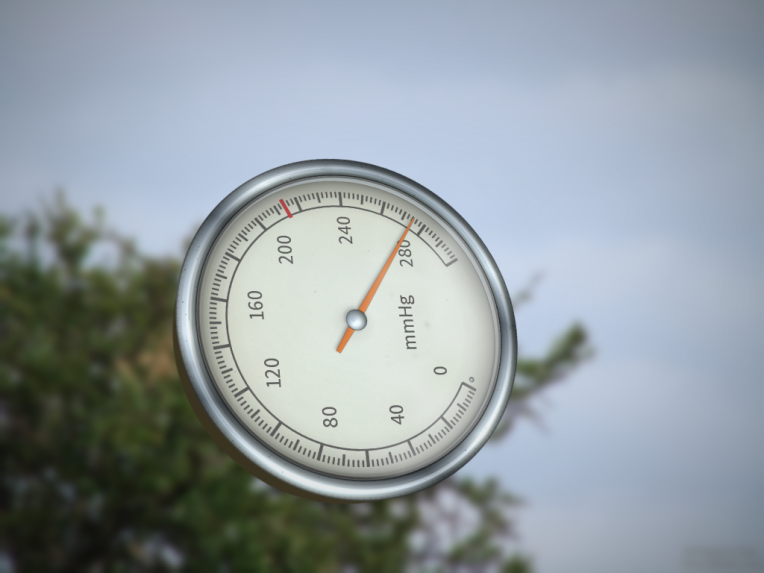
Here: 274mmHg
